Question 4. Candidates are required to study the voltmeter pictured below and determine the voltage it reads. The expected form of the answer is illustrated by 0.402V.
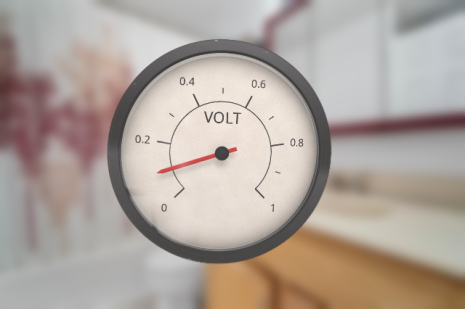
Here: 0.1V
